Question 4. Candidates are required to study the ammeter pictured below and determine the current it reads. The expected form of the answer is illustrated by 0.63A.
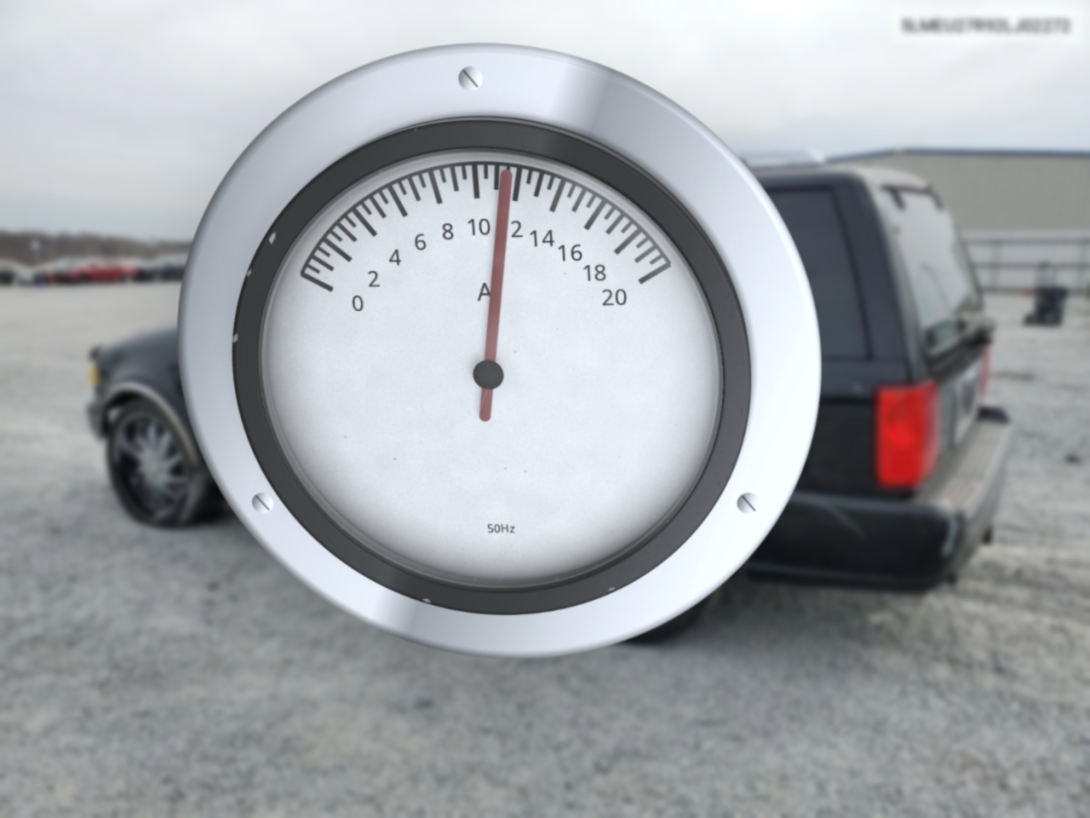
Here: 11.5A
